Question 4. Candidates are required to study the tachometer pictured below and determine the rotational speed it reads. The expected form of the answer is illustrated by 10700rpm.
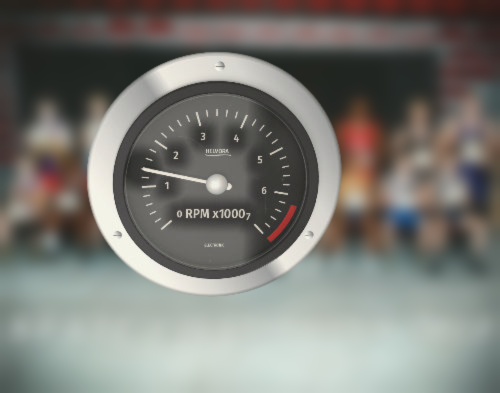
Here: 1400rpm
